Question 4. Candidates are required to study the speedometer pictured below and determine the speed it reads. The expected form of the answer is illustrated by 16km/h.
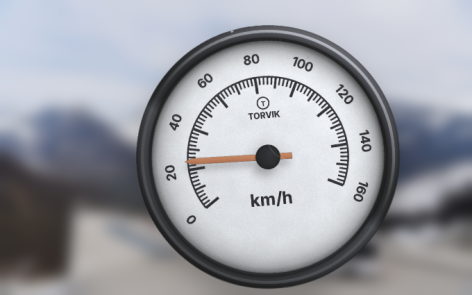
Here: 24km/h
